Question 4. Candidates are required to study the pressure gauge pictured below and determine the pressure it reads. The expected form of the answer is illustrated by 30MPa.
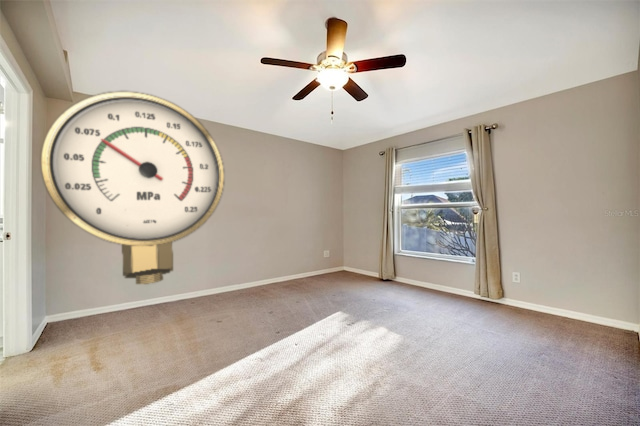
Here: 0.075MPa
